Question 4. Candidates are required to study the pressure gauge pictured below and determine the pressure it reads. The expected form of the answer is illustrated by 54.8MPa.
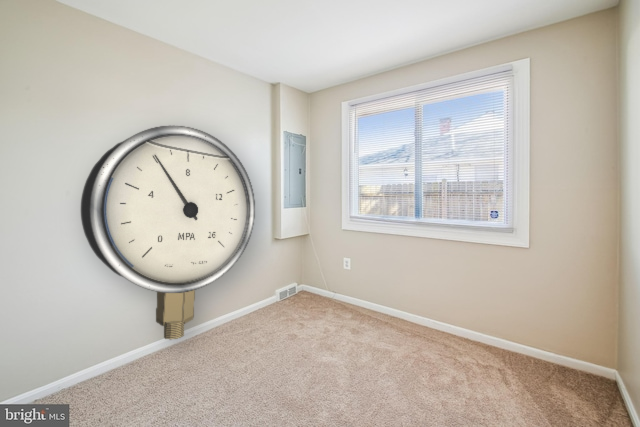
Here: 6MPa
